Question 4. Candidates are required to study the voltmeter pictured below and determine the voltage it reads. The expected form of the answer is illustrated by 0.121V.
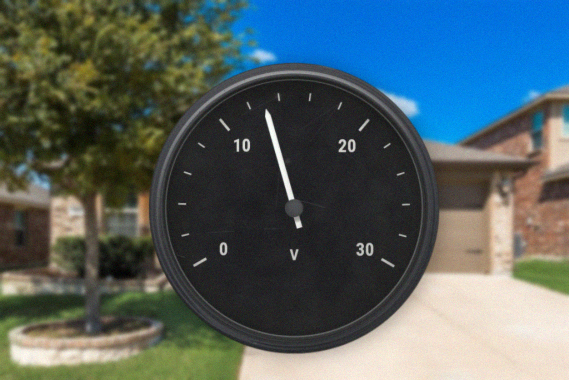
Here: 13V
